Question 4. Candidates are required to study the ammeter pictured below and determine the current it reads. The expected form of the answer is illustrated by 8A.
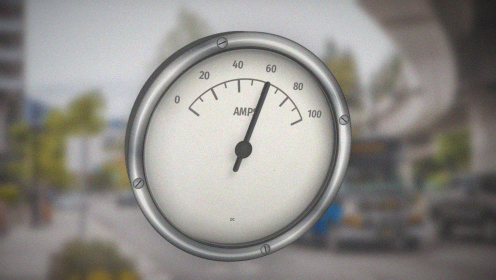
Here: 60A
